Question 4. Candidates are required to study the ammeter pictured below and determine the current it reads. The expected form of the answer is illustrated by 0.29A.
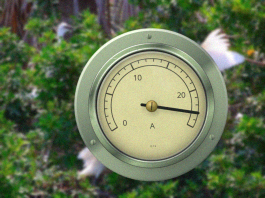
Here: 23A
